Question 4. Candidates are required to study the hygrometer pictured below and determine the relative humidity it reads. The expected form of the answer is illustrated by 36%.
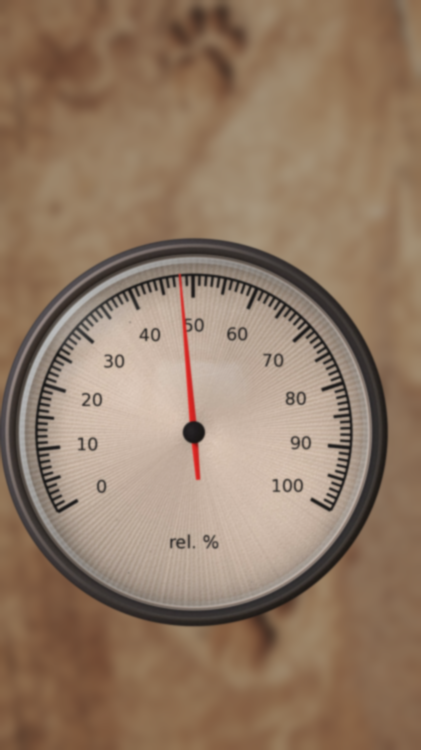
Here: 48%
